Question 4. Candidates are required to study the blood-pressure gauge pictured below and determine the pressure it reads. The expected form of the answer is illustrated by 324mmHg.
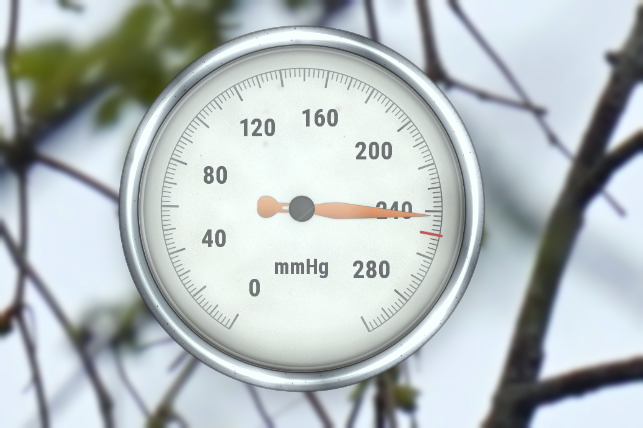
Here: 242mmHg
